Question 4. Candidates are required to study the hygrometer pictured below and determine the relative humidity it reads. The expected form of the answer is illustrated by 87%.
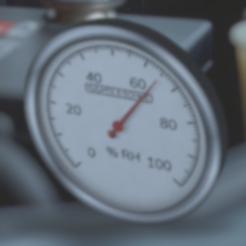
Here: 65%
